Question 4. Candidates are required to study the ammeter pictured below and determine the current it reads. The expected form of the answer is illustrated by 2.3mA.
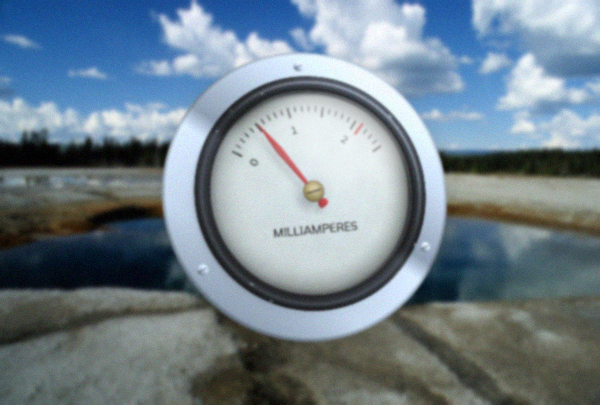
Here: 0.5mA
